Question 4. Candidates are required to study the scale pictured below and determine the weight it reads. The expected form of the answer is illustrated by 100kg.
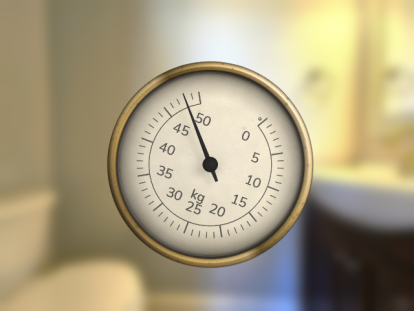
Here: 48kg
